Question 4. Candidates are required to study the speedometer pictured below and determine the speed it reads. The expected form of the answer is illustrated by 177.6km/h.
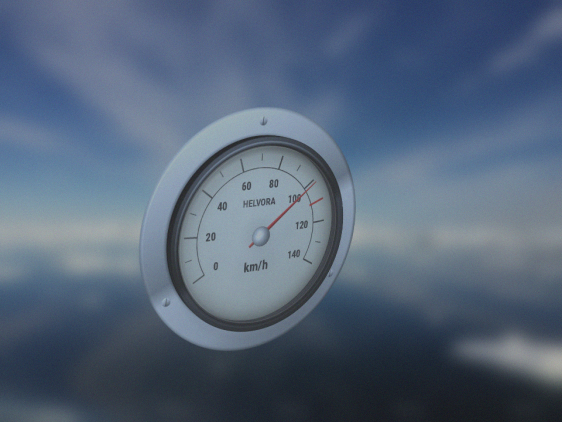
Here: 100km/h
